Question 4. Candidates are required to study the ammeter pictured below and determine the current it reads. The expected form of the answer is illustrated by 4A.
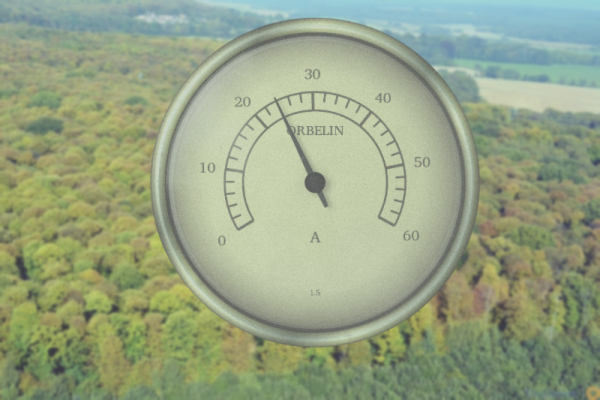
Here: 24A
